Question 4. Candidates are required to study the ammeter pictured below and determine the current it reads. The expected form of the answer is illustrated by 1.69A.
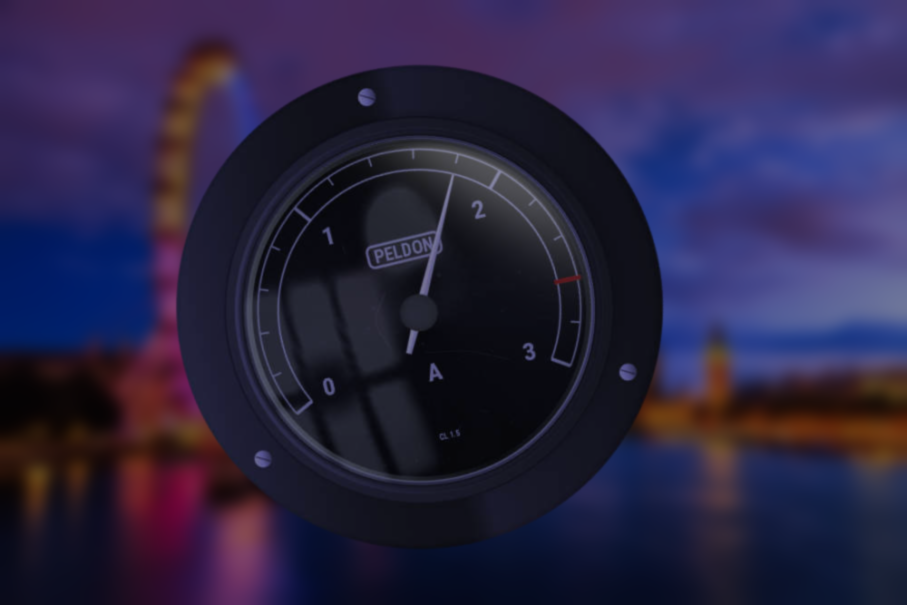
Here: 1.8A
